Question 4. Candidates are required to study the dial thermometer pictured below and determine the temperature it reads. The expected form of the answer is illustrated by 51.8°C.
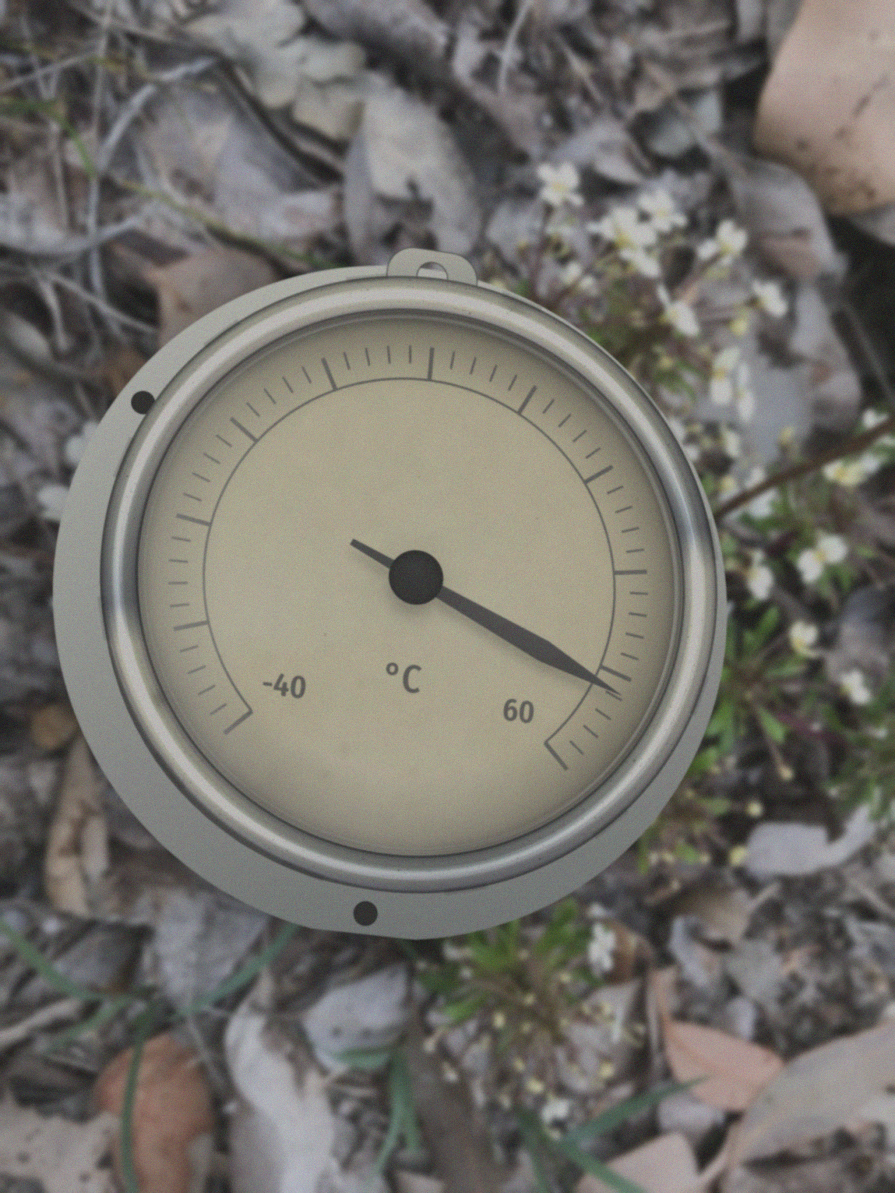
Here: 52°C
